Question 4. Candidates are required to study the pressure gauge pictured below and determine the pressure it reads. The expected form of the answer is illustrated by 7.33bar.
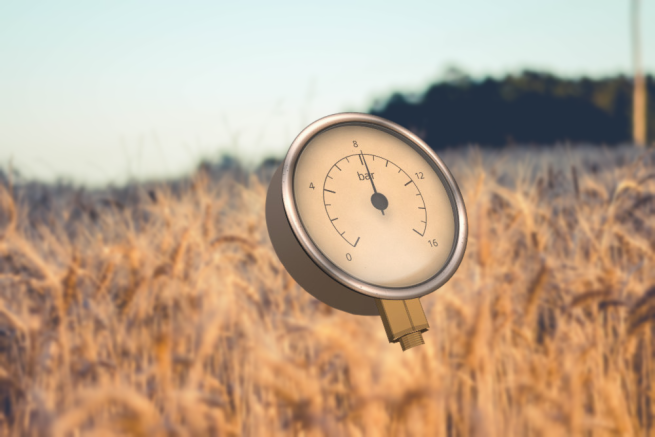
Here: 8bar
